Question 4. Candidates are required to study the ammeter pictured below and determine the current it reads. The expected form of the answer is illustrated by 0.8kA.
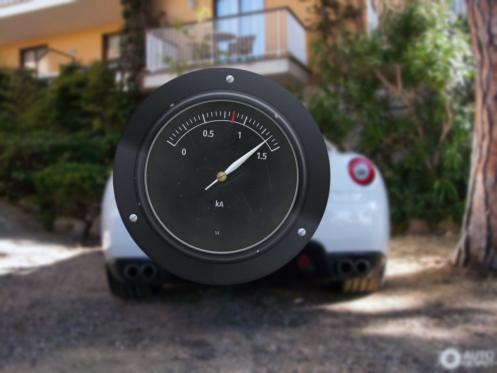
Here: 1.35kA
